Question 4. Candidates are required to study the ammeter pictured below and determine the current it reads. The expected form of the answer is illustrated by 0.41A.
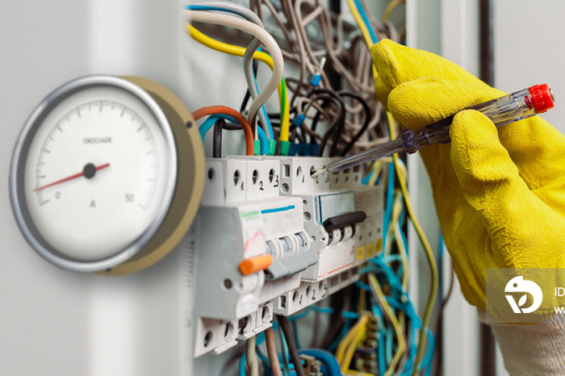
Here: 2.5A
